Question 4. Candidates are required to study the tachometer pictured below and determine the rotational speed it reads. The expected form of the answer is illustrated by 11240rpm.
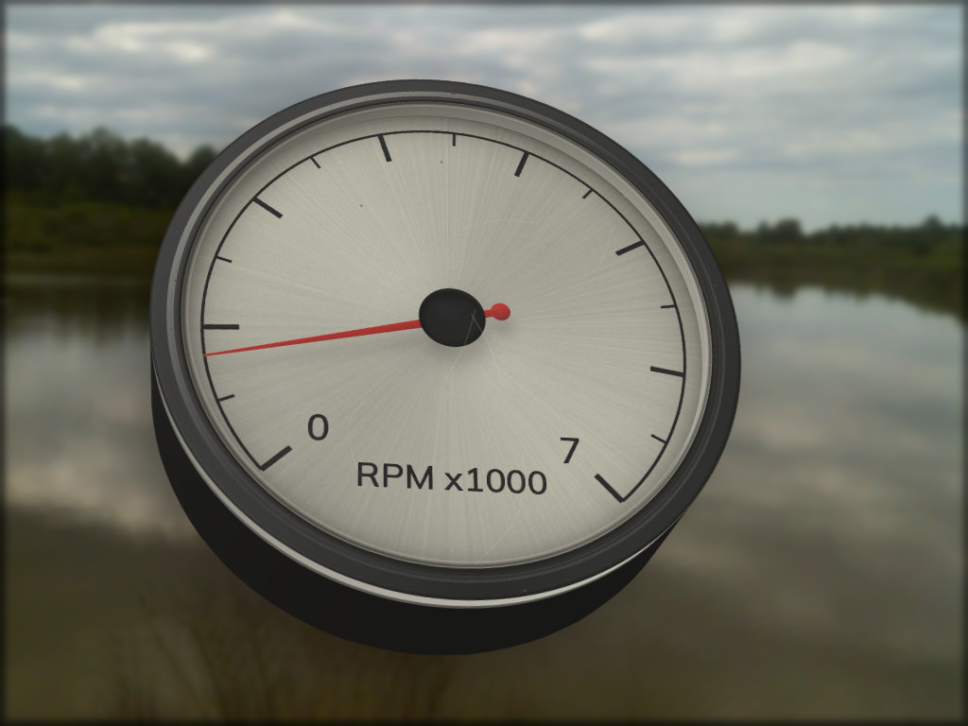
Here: 750rpm
